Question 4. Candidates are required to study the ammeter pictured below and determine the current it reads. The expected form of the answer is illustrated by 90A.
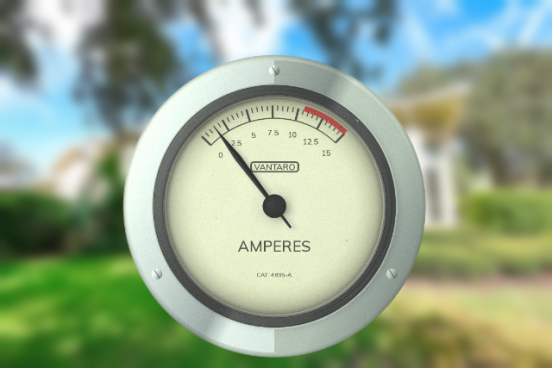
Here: 1.5A
